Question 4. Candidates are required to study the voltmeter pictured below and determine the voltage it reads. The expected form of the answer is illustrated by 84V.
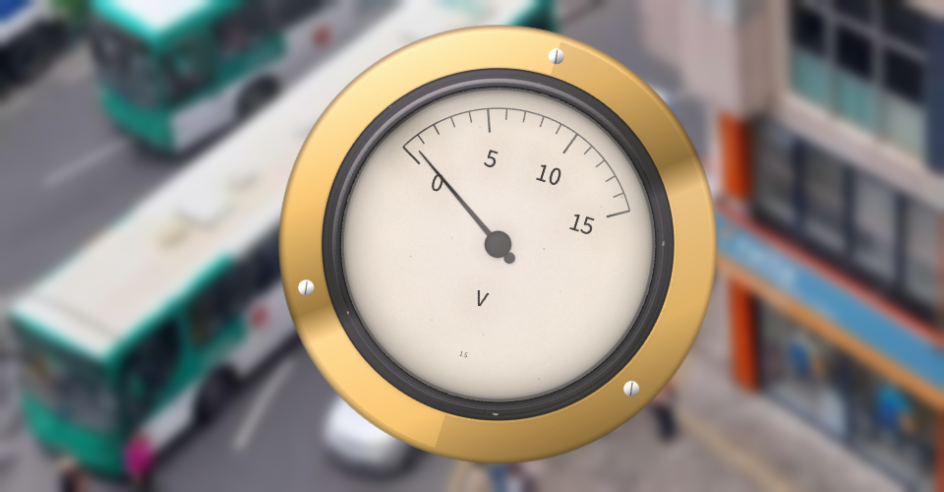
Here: 0.5V
